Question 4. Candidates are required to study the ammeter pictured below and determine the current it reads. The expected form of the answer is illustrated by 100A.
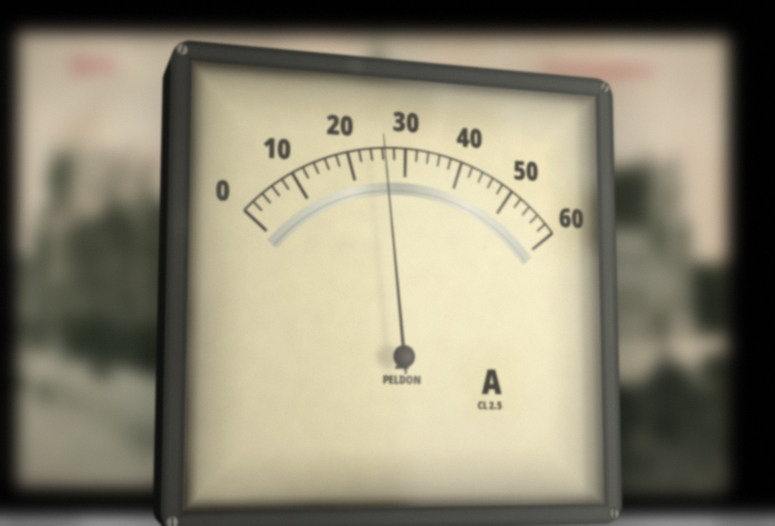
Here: 26A
